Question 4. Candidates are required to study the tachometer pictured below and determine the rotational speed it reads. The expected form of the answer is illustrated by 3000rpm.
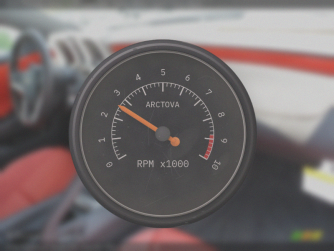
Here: 2600rpm
